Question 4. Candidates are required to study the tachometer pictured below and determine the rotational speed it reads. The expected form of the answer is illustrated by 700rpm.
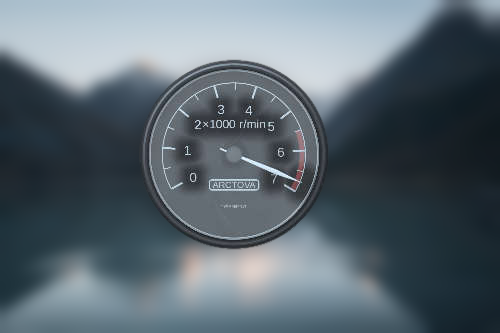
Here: 6750rpm
